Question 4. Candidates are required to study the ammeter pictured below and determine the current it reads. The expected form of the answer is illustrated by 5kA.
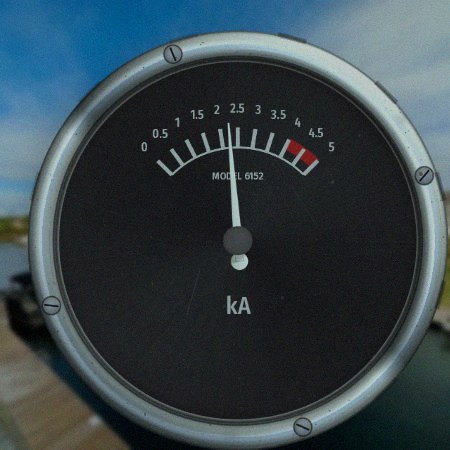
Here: 2.25kA
